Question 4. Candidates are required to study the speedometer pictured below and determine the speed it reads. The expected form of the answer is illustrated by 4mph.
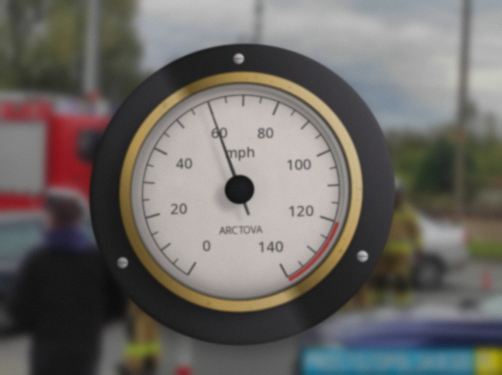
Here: 60mph
